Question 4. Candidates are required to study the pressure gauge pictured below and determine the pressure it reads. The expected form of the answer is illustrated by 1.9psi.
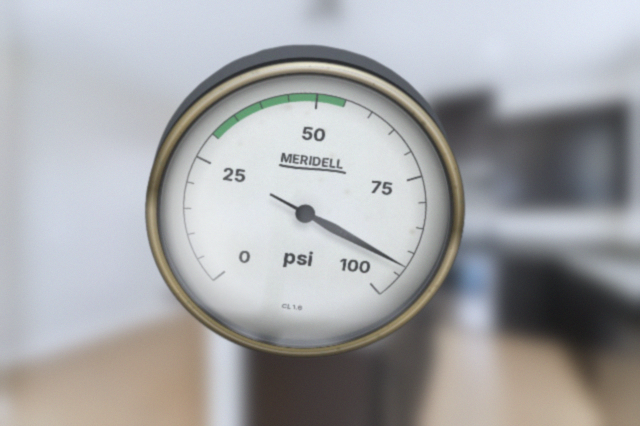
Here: 92.5psi
